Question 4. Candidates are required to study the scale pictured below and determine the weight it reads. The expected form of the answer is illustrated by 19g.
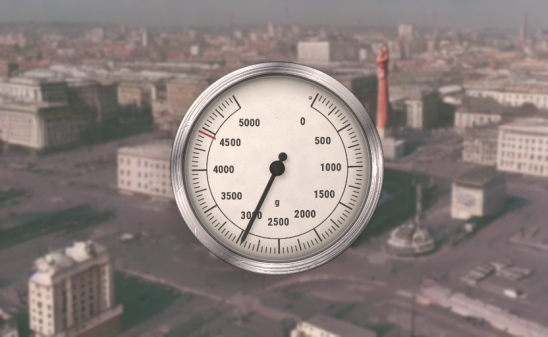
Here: 2950g
